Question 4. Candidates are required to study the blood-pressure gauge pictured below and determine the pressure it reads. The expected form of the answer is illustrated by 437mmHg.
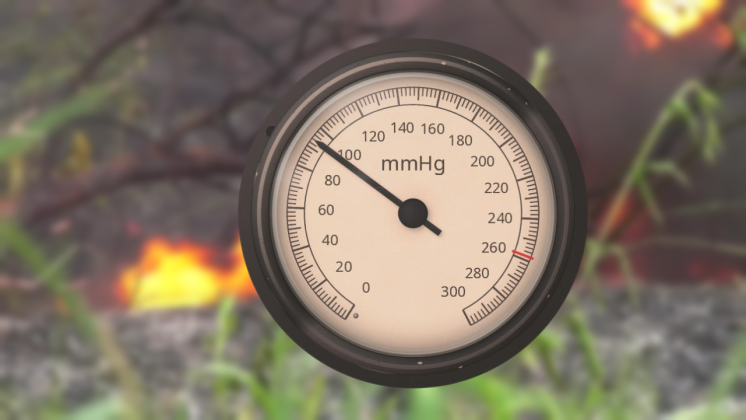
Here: 94mmHg
